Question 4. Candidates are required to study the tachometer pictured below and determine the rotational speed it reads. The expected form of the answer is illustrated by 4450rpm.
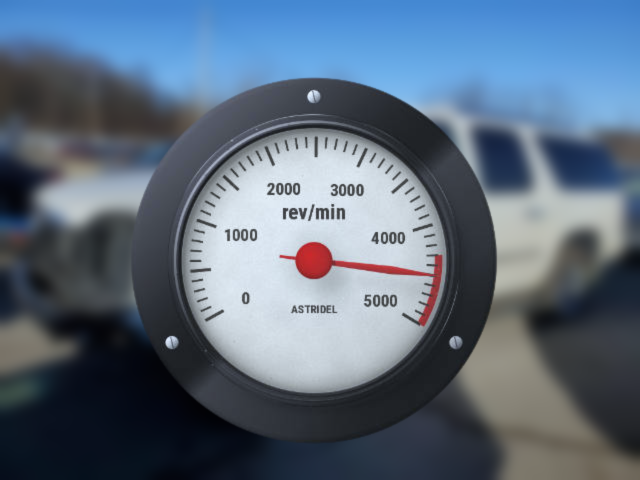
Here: 4500rpm
